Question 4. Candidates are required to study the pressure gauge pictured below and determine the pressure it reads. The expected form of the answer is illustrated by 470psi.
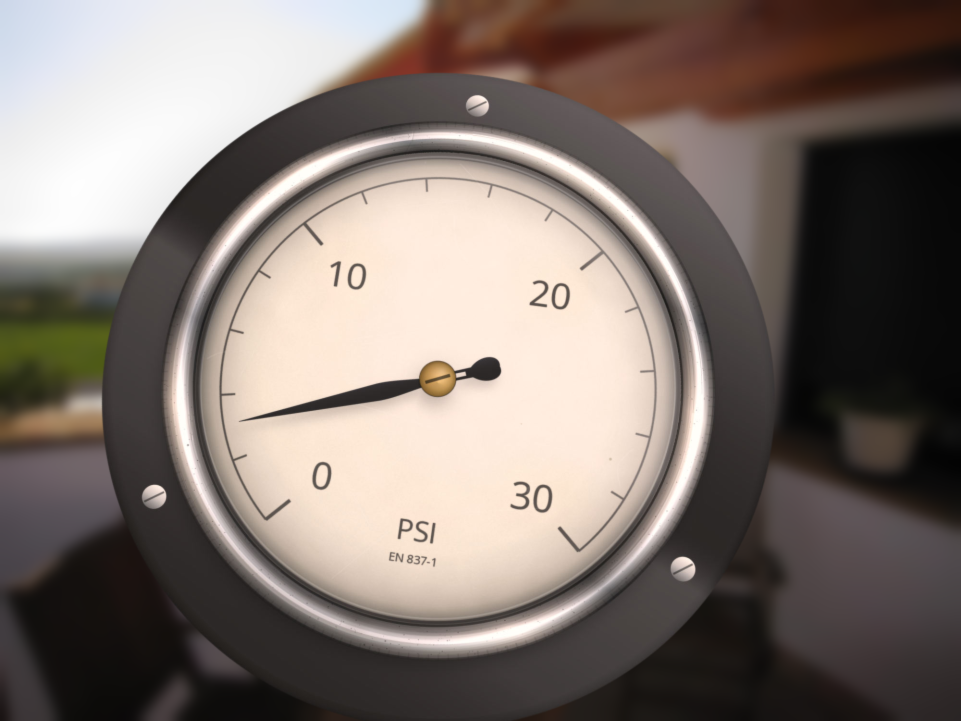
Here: 3psi
